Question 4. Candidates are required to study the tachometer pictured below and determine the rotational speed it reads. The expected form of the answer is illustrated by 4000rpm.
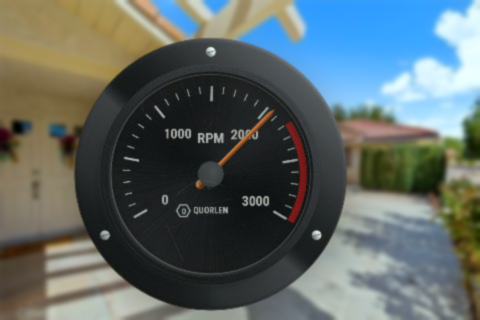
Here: 2050rpm
